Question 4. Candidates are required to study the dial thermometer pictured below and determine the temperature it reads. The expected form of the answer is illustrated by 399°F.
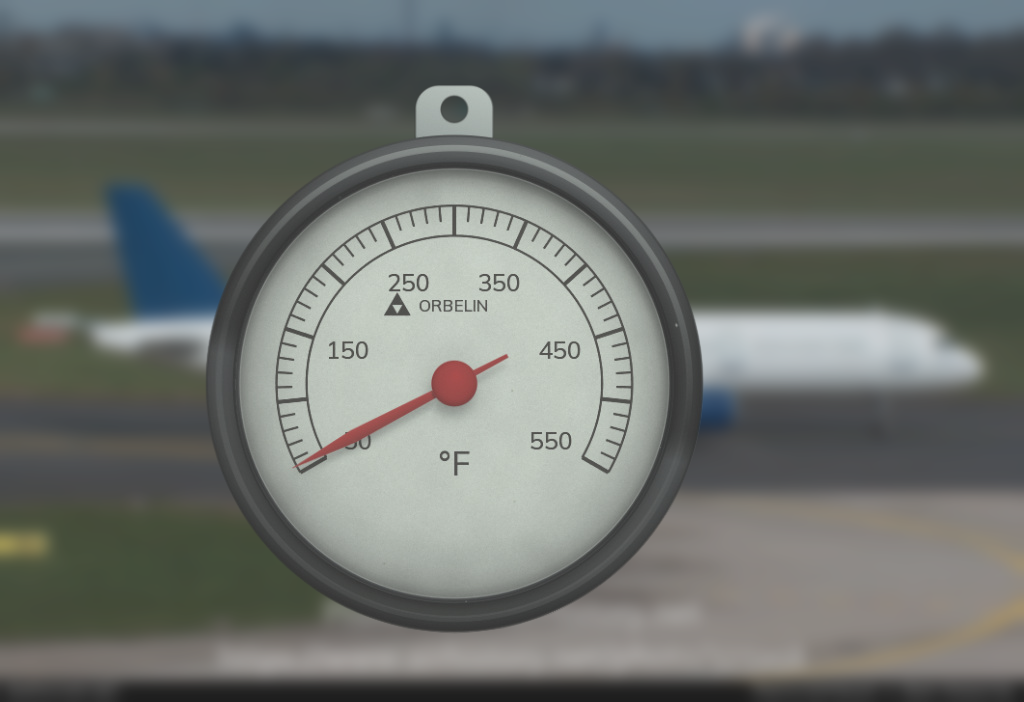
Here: 55°F
